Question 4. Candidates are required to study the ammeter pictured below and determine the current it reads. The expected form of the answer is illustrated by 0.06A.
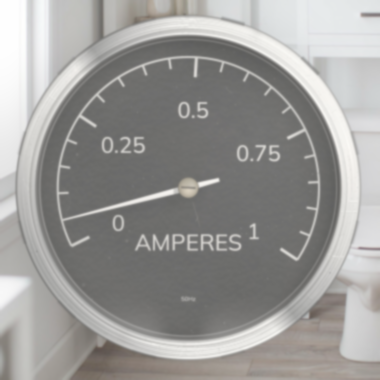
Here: 0.05A
